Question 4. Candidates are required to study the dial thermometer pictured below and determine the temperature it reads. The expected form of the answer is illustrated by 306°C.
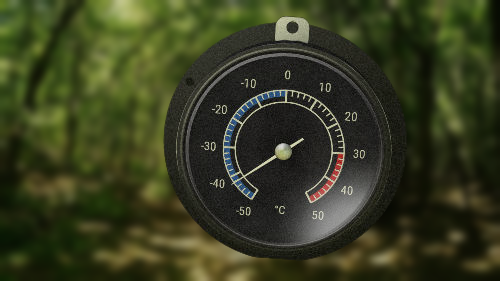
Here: -42°C
